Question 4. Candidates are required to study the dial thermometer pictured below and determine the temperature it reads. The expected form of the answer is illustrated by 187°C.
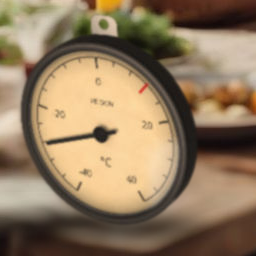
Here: -28°C
